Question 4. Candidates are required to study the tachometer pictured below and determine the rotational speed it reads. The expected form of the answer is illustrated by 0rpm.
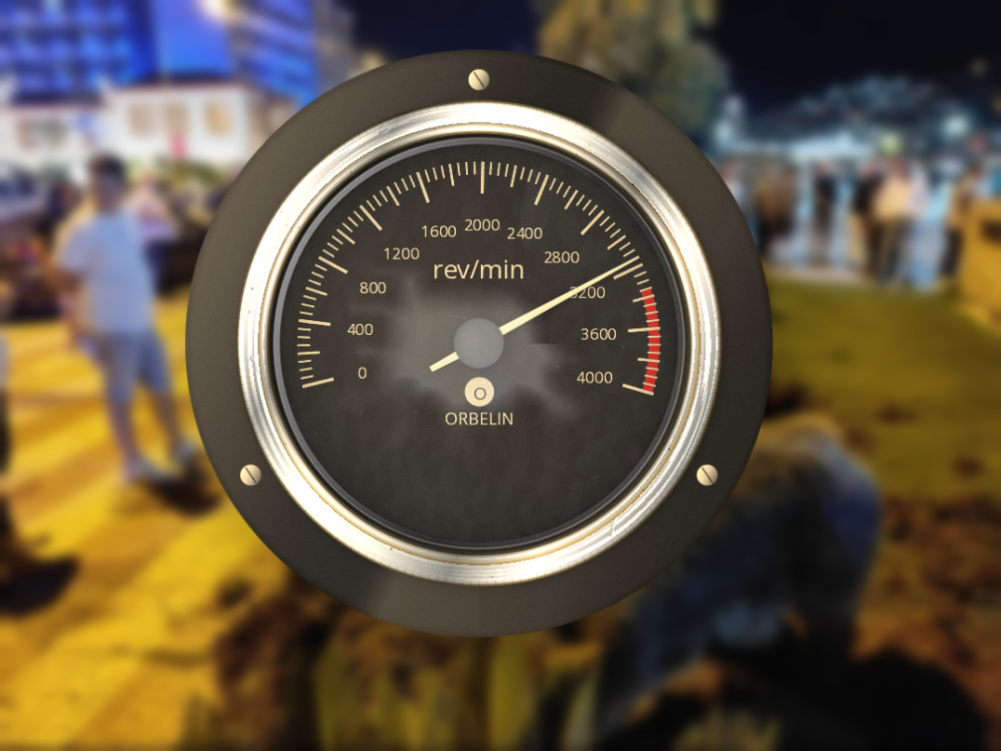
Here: 3150rpm
